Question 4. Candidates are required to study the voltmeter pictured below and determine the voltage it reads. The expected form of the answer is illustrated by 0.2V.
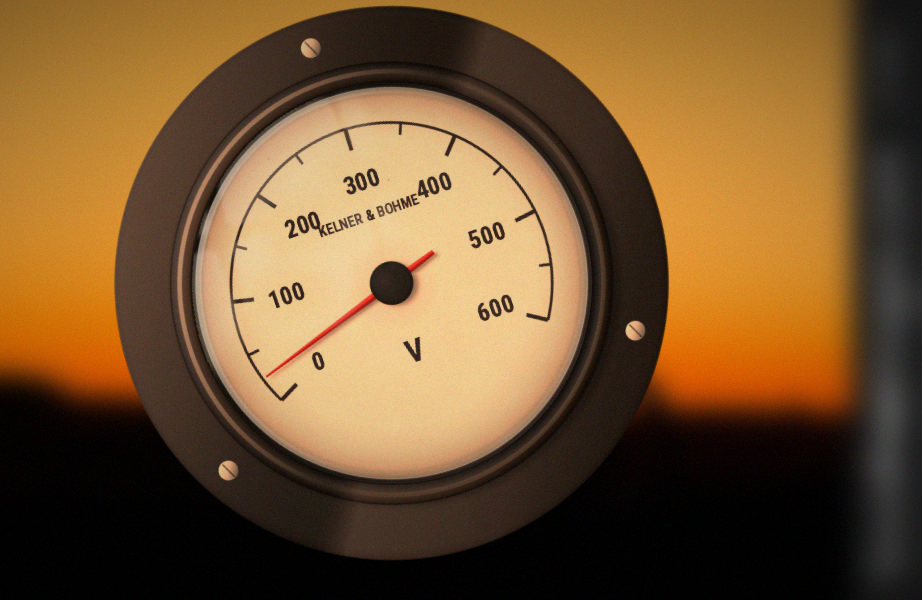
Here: 25V
